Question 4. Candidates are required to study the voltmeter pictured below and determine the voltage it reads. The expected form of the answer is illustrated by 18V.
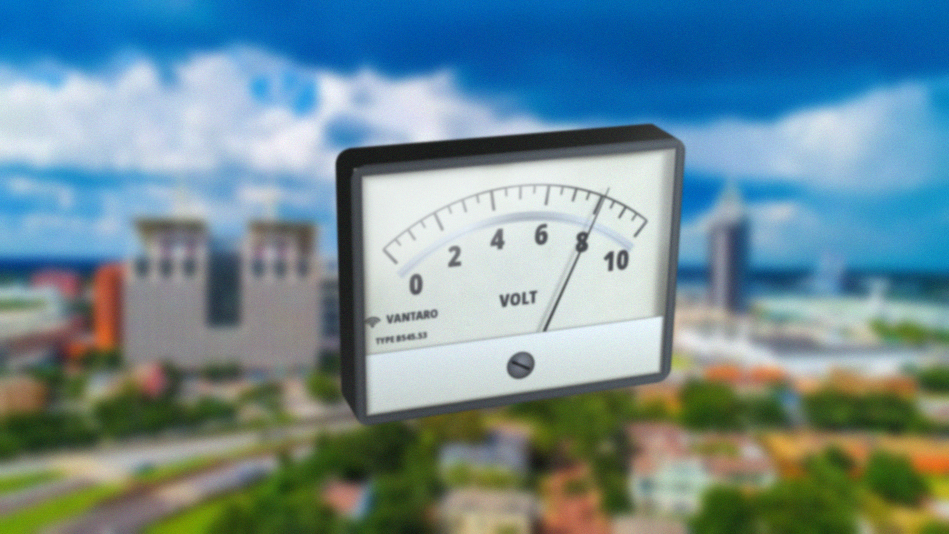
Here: 8V
